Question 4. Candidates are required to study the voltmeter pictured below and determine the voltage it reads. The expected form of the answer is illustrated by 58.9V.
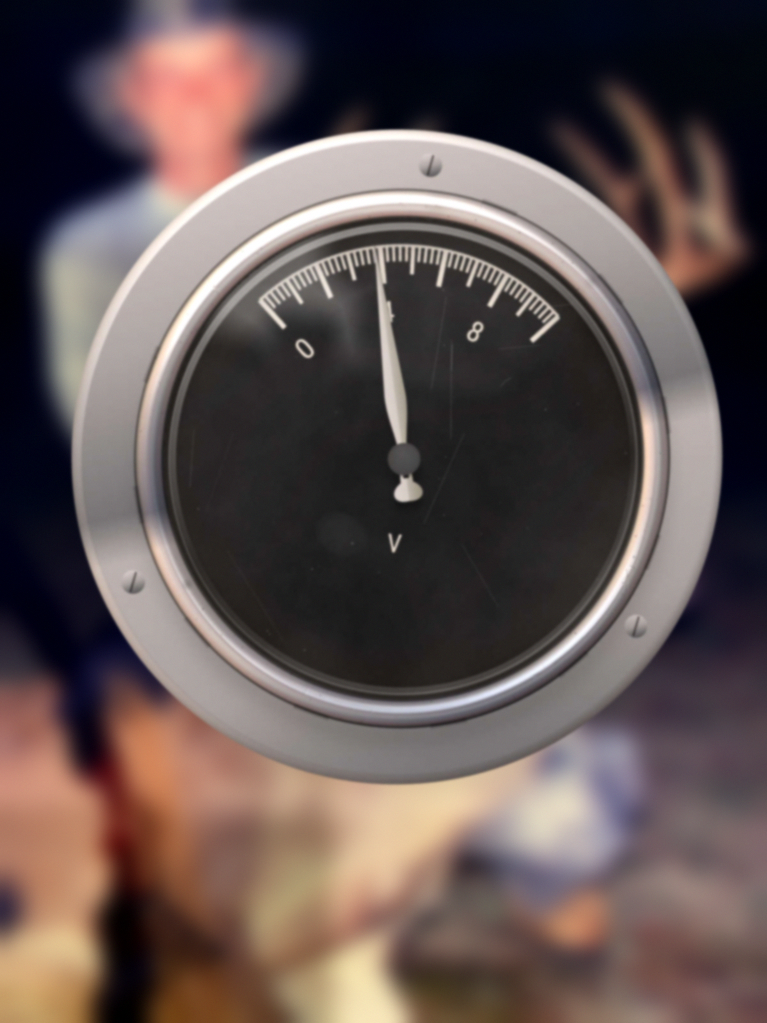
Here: 3.8V
